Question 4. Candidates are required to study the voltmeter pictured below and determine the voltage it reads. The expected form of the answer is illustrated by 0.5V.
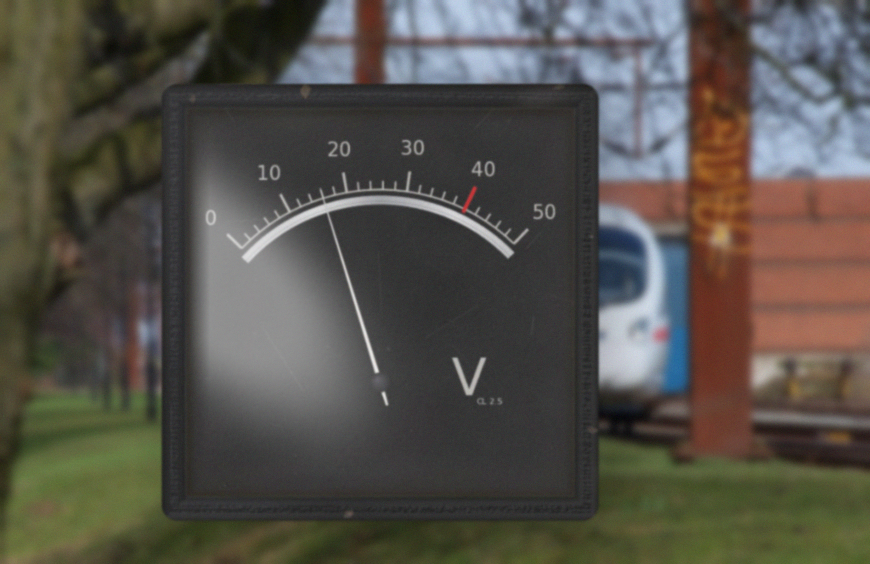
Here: 16V
